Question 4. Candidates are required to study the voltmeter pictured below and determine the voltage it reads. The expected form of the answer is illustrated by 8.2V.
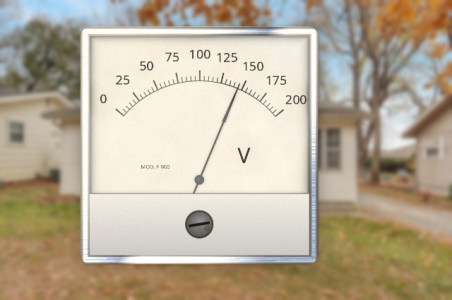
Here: 145V
